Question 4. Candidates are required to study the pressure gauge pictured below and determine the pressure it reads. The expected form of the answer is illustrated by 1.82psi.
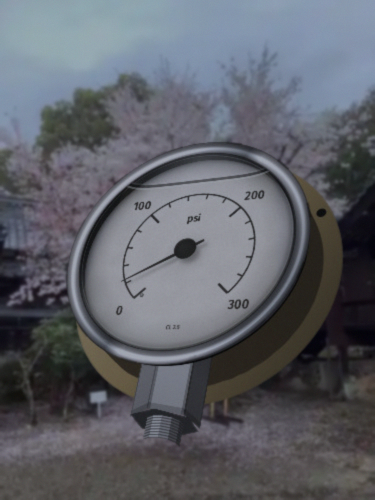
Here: 20psi
